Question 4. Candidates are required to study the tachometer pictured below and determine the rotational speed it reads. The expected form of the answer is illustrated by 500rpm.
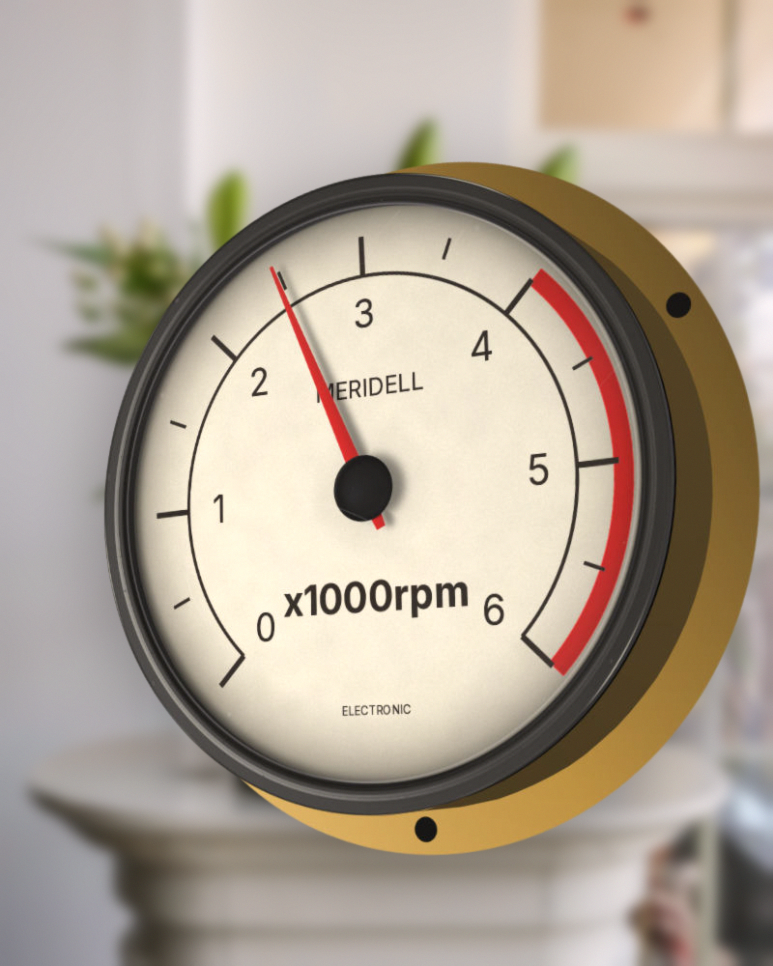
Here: 2500rpm
